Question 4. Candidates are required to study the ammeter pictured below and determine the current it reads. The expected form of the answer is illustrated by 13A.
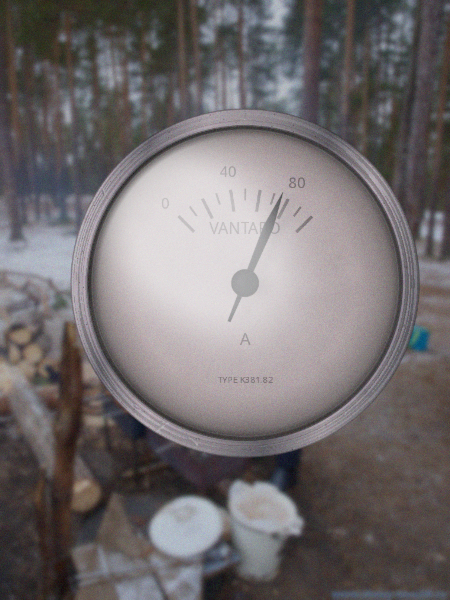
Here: 75A
